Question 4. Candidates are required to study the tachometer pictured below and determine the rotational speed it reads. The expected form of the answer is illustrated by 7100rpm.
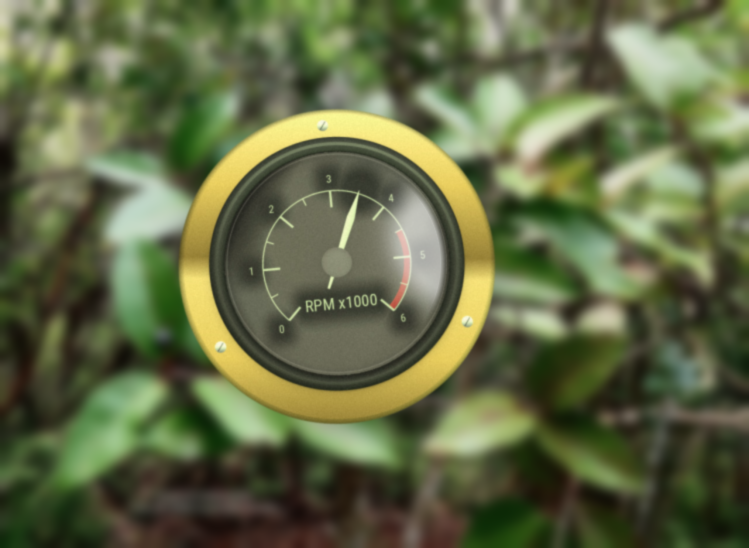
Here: 3500rpm
